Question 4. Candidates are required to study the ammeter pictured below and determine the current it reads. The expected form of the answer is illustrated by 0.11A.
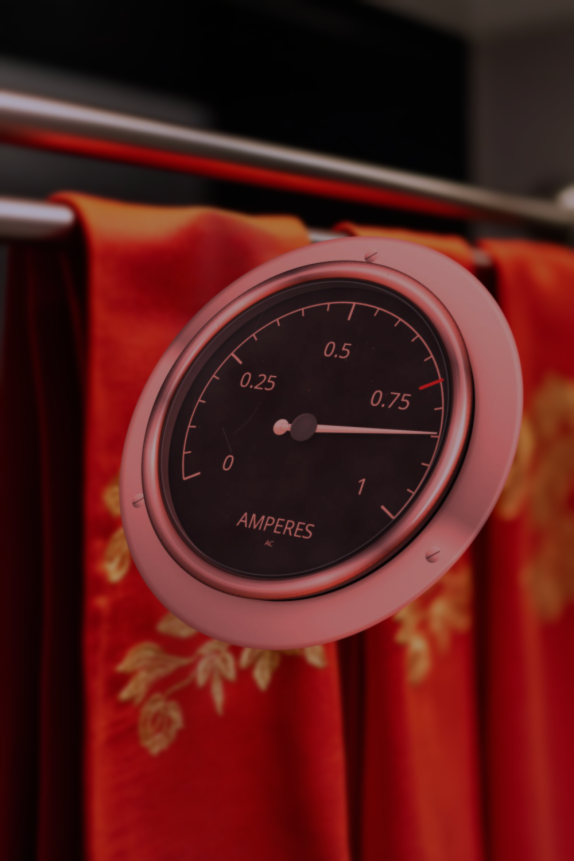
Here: 0.85A
